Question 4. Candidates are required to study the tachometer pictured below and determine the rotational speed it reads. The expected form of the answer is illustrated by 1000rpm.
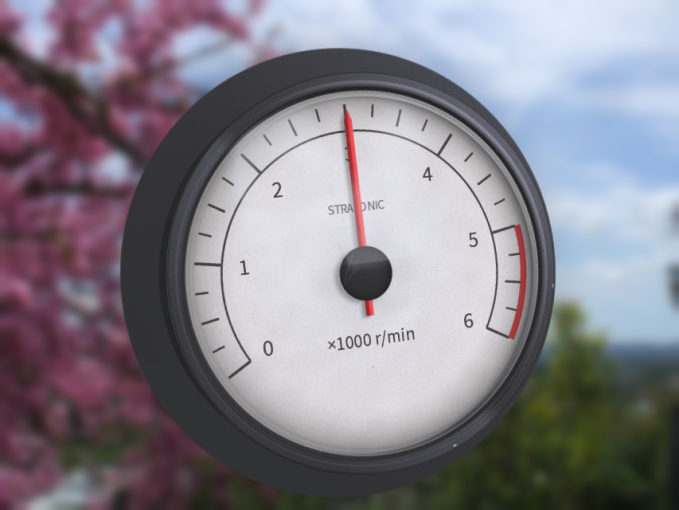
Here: 3000rpm
